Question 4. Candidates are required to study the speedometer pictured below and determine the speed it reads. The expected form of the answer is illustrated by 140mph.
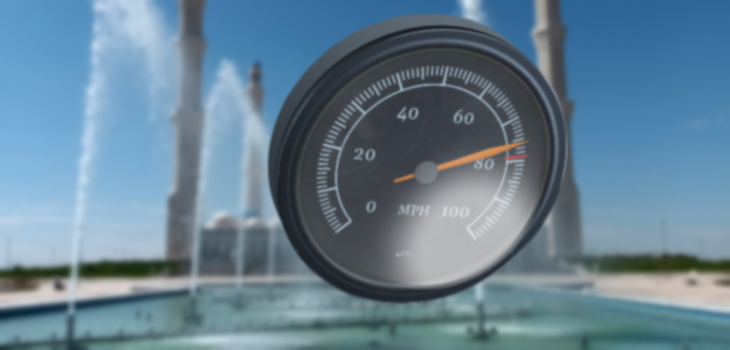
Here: 75mph
